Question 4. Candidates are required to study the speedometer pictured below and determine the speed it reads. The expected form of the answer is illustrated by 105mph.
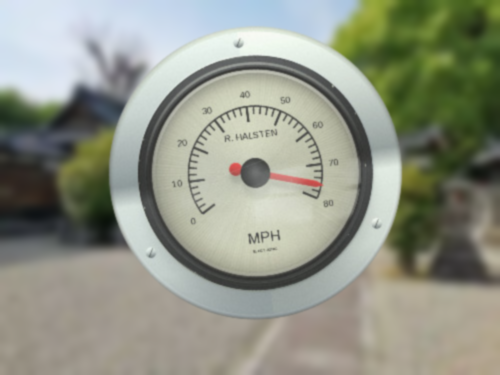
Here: 76mph
